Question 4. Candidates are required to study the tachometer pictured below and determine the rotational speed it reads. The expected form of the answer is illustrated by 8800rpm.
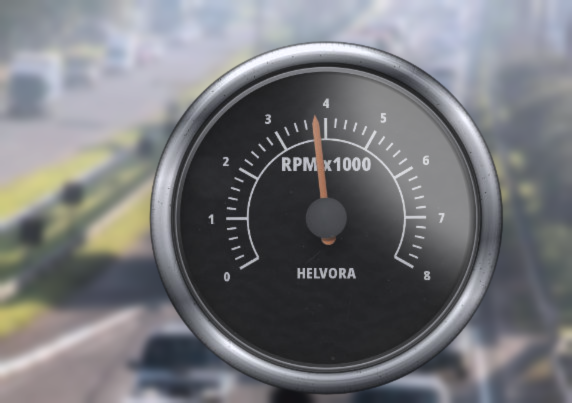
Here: 3800rpm
